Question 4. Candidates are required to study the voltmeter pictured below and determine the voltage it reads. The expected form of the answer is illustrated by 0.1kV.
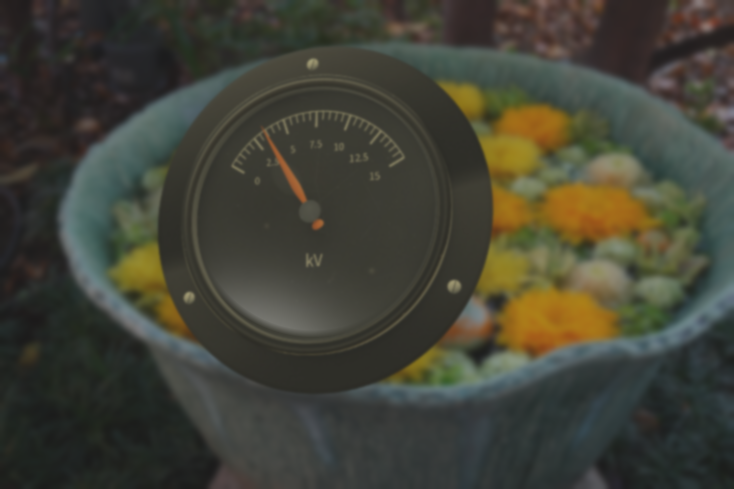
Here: 3.5kV
